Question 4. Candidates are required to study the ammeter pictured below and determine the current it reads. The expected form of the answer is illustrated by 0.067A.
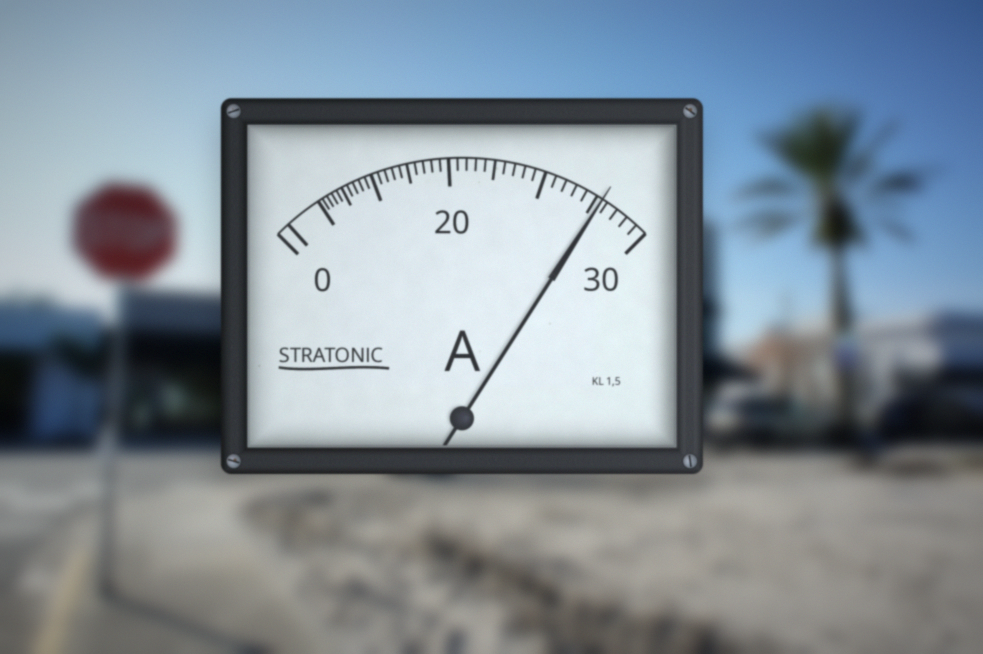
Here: 27.75A
